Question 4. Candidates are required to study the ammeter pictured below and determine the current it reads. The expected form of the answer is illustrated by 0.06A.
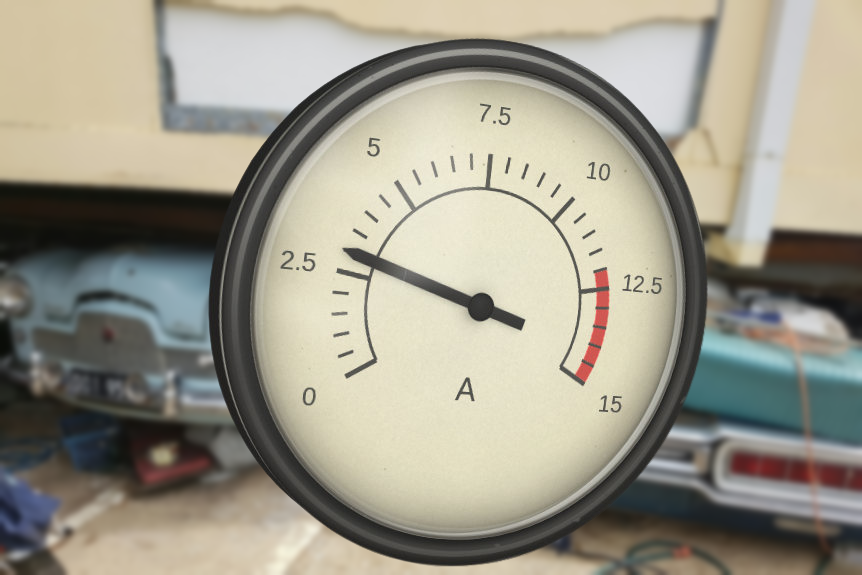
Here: 3A
